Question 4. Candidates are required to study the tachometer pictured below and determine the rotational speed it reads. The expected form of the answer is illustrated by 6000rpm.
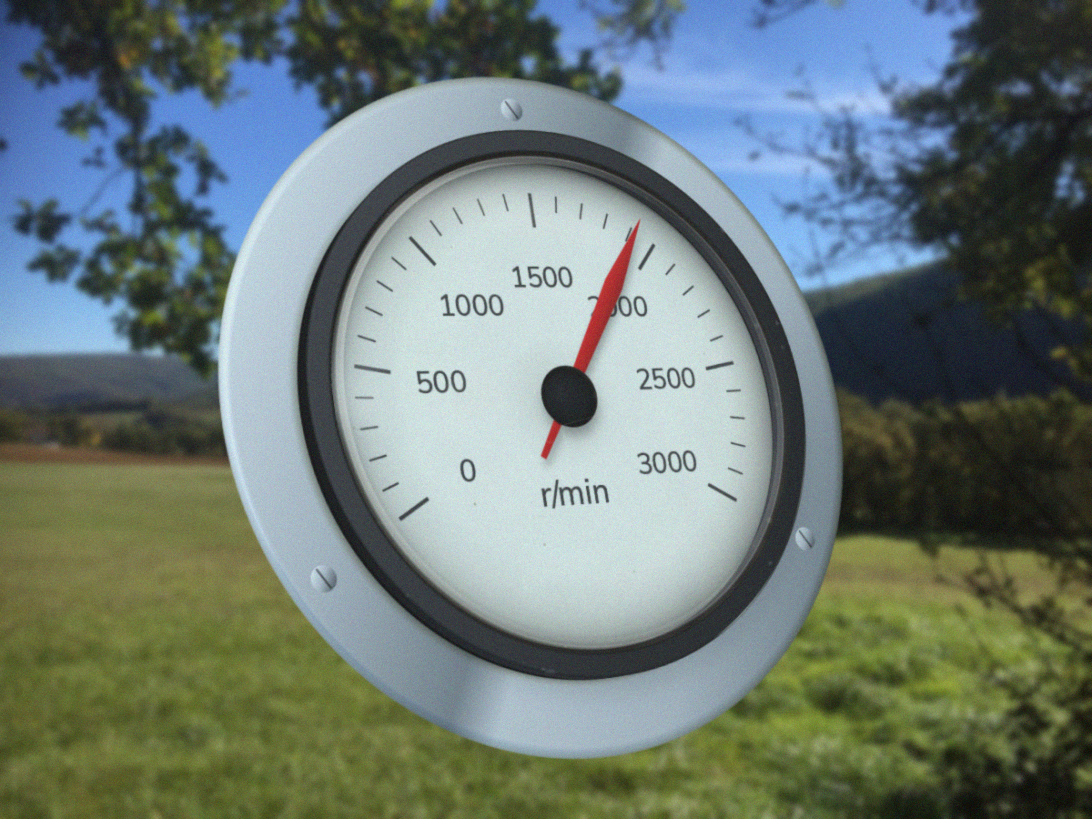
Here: 1900rpm
